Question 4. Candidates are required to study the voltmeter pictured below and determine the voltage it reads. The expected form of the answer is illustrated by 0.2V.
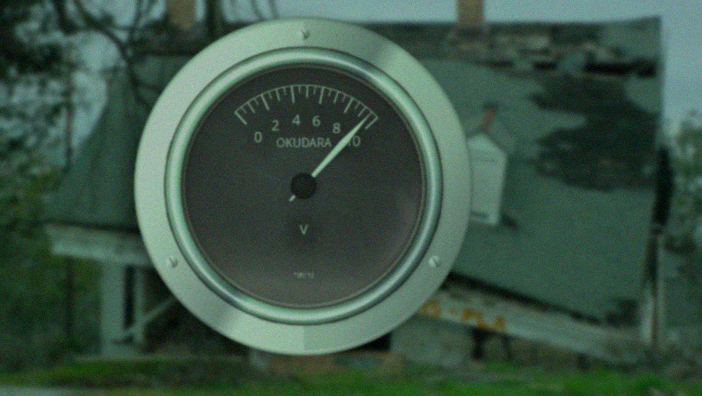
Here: 9.5V
